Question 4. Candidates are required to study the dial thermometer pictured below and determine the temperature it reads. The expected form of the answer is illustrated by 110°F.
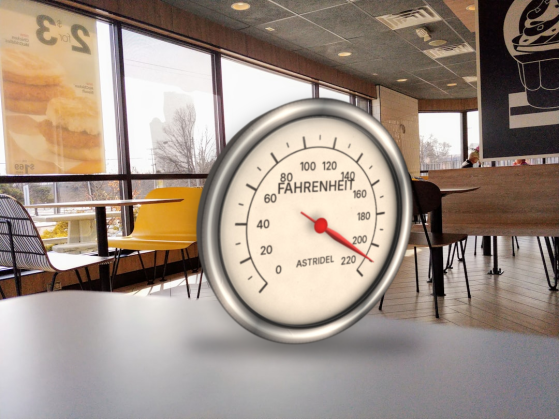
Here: 210°F
